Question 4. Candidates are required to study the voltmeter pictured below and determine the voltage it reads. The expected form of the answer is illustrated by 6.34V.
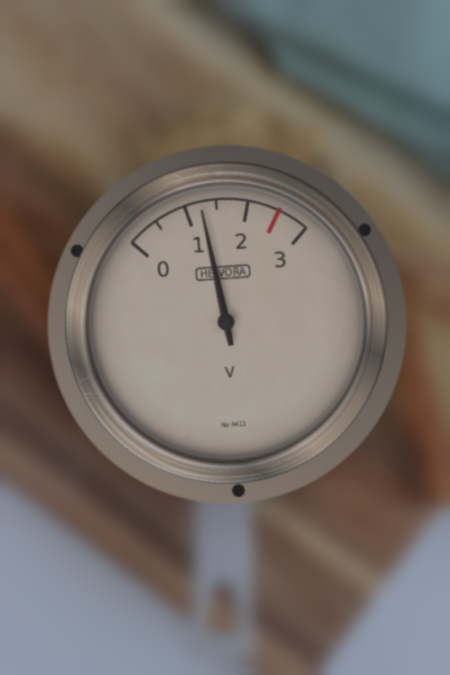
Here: 1.25V
